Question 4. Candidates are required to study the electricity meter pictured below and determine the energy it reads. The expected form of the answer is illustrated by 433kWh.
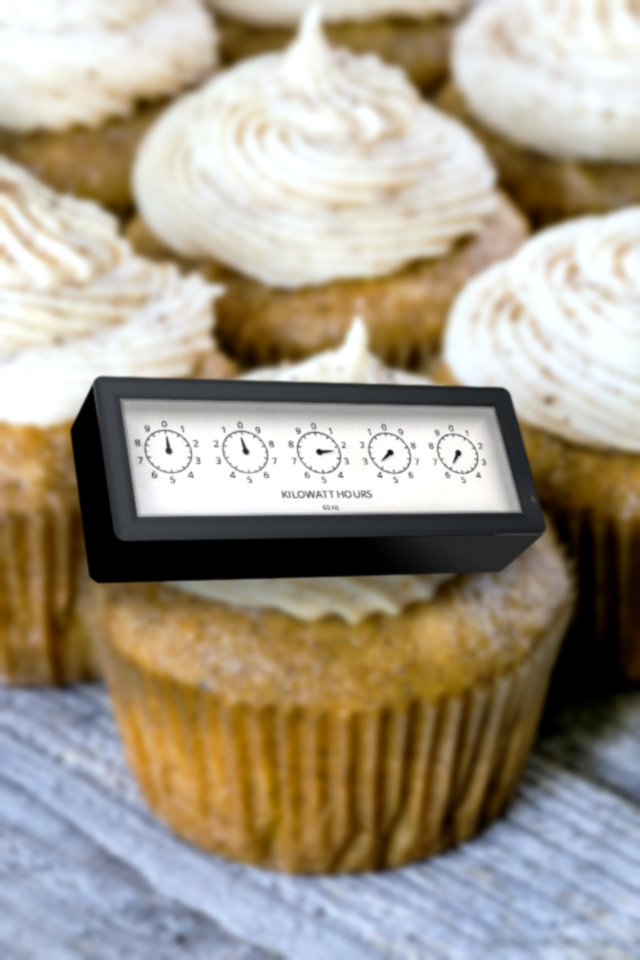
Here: 236kWh
